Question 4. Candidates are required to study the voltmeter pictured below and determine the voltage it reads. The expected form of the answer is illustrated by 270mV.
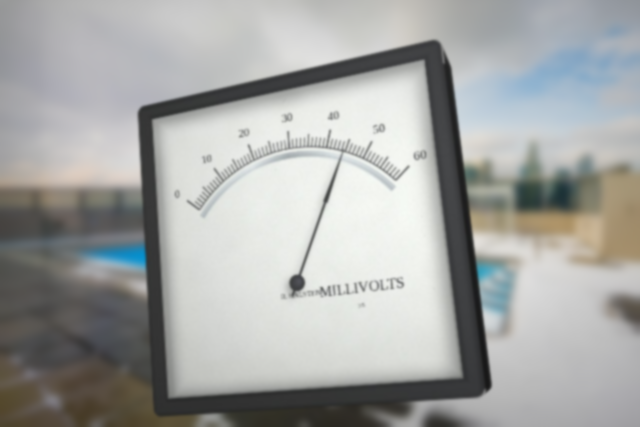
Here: 45mV
